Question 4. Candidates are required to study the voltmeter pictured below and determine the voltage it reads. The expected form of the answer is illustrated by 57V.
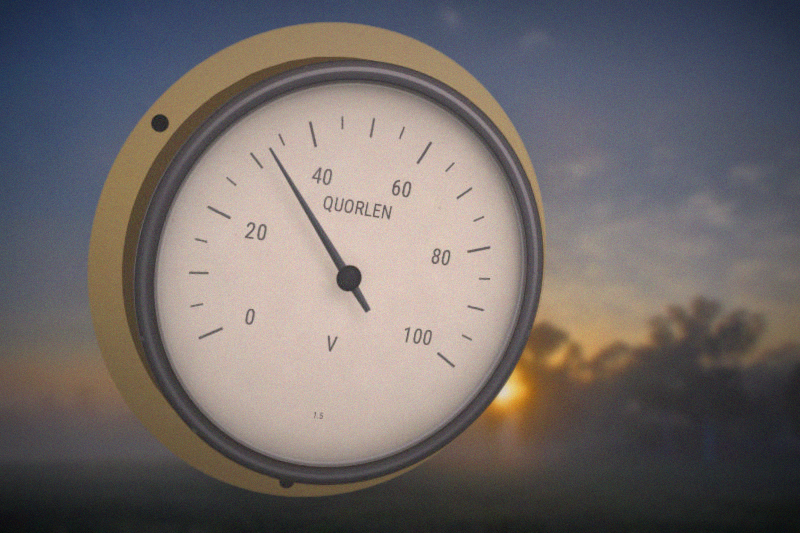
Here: 32.5V
